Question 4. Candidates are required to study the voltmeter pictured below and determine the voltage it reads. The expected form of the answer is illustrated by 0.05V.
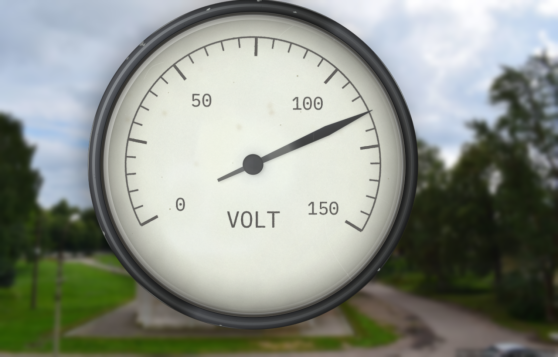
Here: 115V
